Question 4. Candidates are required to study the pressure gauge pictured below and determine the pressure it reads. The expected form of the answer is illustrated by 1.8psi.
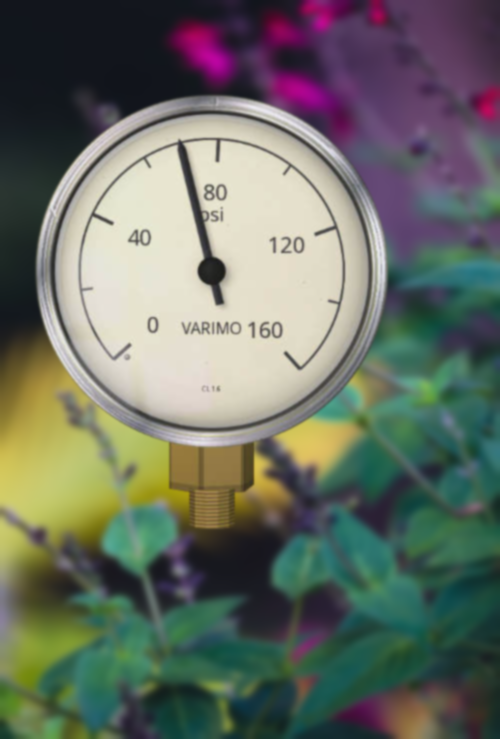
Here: 70psi
